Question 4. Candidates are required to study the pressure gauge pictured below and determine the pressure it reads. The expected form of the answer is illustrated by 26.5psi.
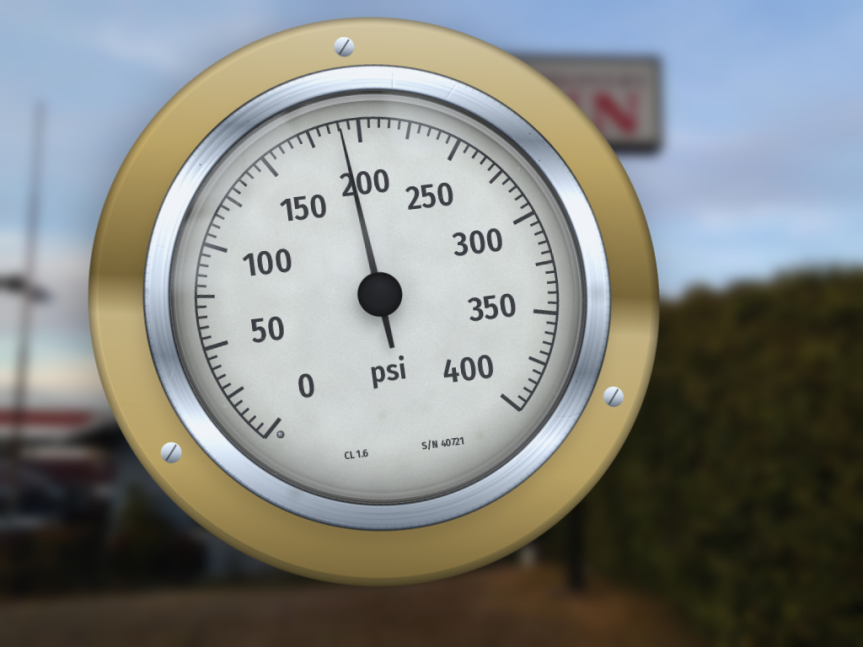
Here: 190psi
